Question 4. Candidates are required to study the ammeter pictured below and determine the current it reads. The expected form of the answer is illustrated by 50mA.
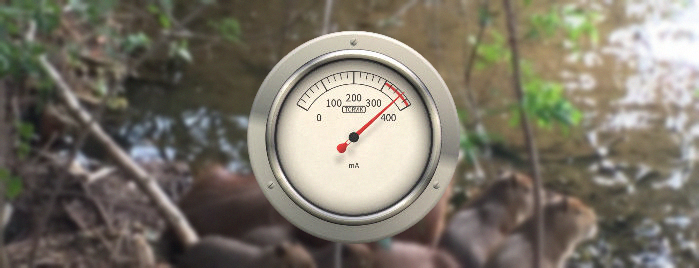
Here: 360mA
